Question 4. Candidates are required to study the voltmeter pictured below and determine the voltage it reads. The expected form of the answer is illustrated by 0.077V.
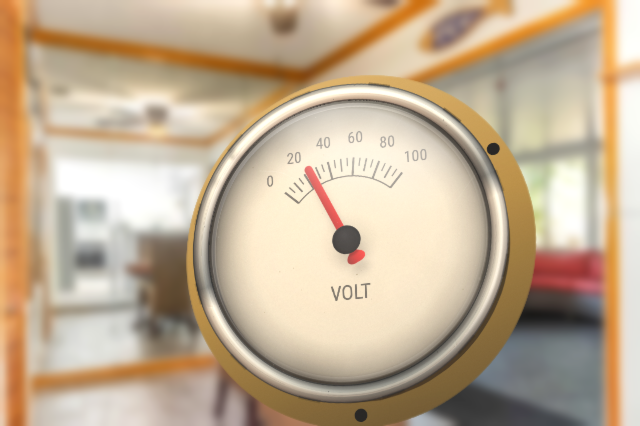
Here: 25V
